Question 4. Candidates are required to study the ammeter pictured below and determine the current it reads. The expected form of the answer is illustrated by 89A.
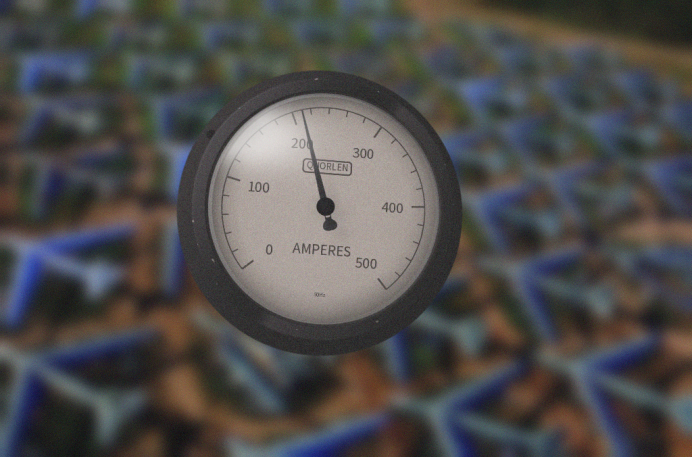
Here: 210A
